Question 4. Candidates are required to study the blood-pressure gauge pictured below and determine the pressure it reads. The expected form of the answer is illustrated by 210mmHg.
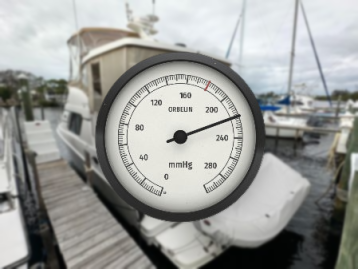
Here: 220mmHg
